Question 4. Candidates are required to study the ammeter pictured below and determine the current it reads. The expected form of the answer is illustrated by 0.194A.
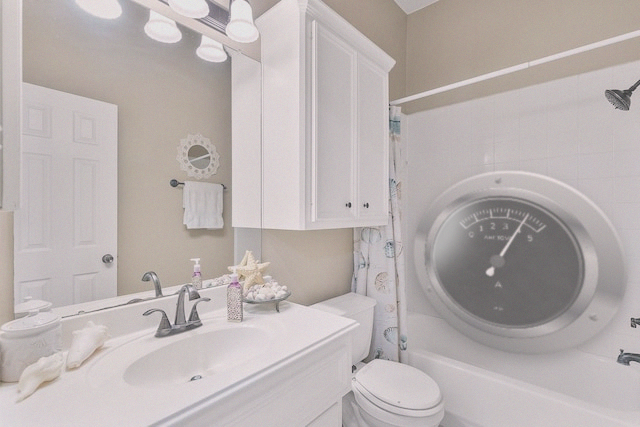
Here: 4A
